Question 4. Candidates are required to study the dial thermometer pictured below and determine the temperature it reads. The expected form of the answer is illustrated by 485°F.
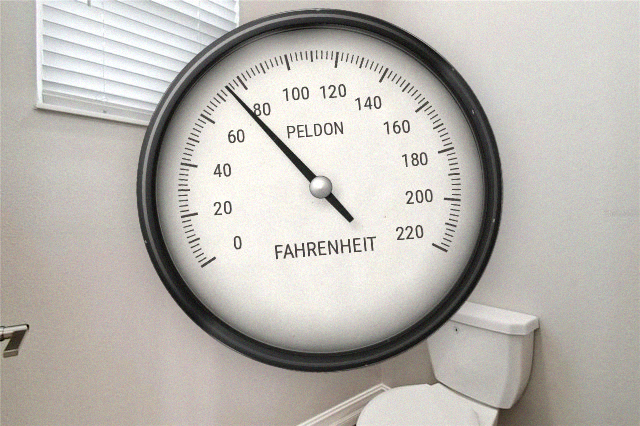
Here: 74°F
